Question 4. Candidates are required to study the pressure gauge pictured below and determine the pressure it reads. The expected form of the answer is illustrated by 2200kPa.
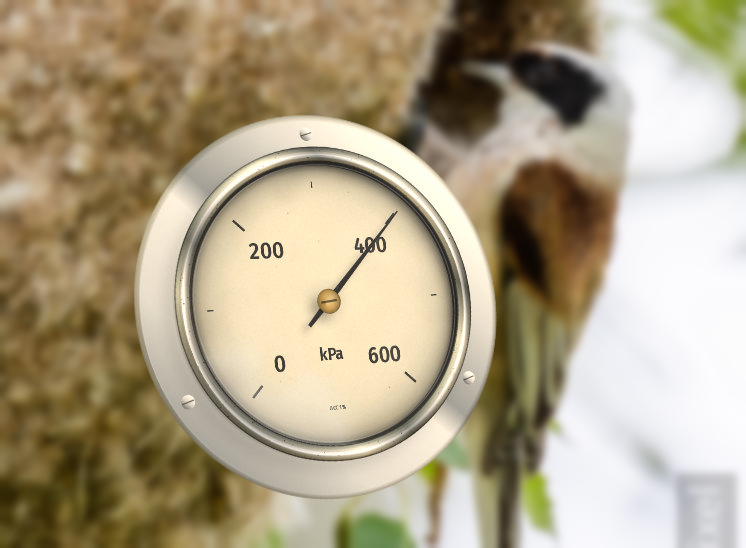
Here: 400kPa
